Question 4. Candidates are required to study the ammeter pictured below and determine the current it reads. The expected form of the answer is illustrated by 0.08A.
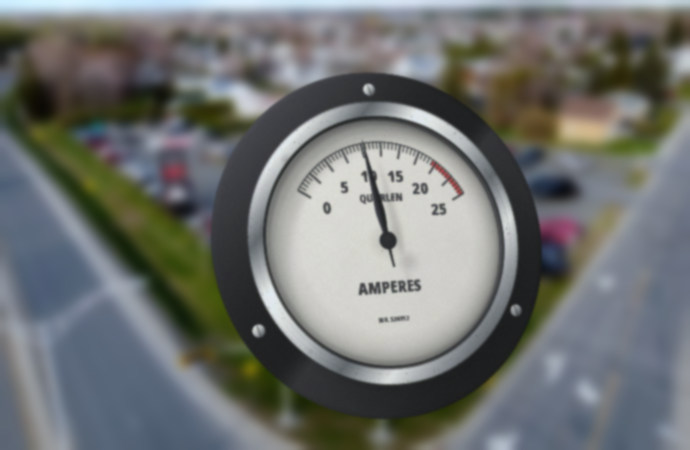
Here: 10A
